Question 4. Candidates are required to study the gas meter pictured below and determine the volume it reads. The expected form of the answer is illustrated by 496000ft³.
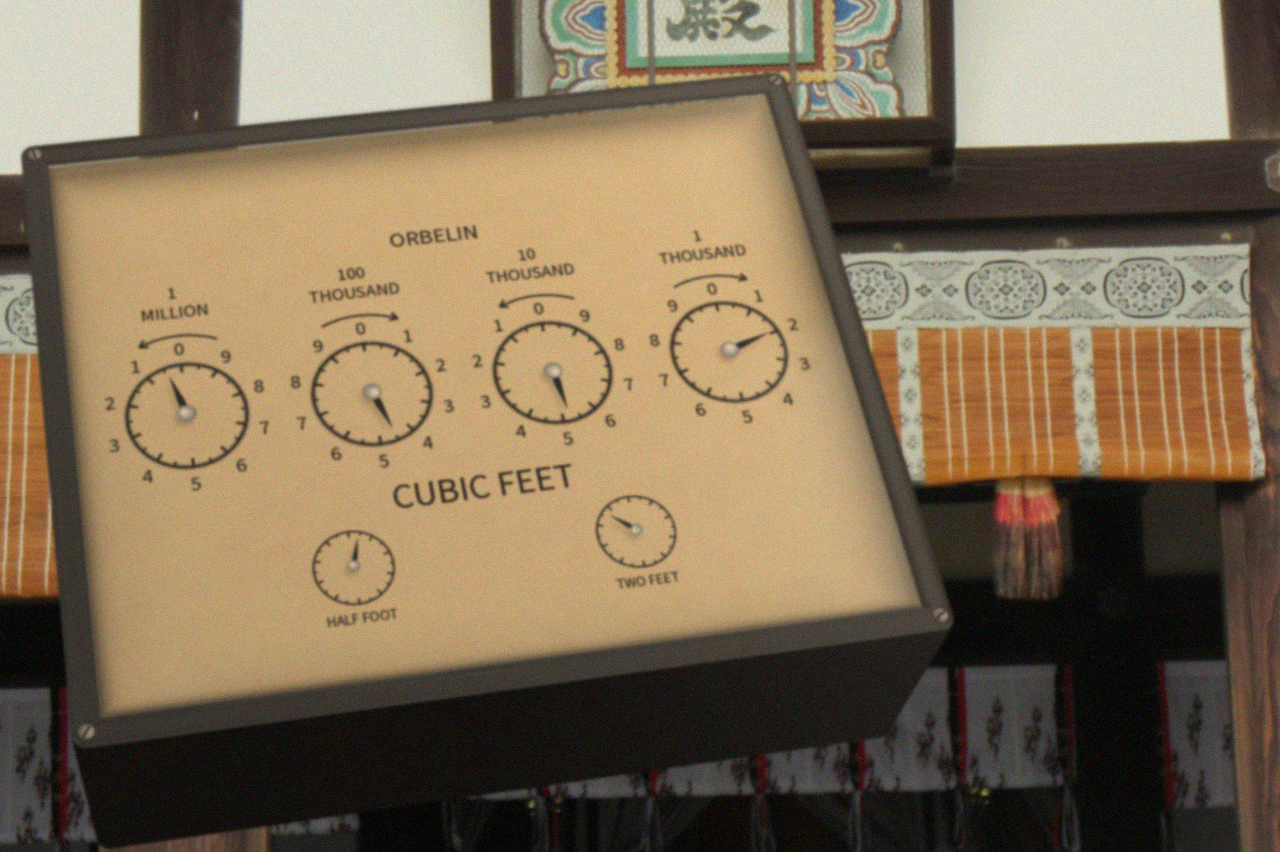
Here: 45200ft³
